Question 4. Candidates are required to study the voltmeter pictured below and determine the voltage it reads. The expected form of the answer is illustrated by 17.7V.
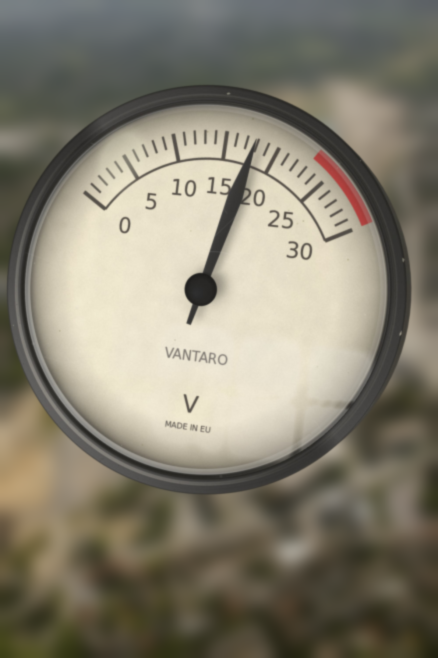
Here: 18V
